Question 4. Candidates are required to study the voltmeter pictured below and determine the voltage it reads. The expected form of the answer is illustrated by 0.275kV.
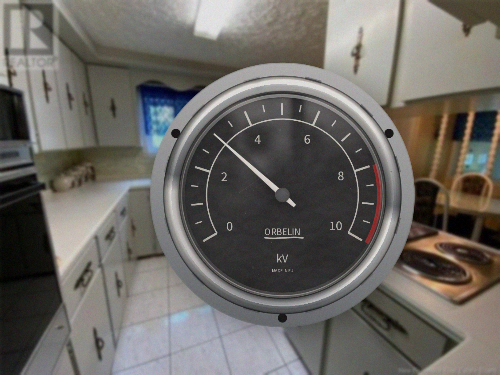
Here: 3kV
